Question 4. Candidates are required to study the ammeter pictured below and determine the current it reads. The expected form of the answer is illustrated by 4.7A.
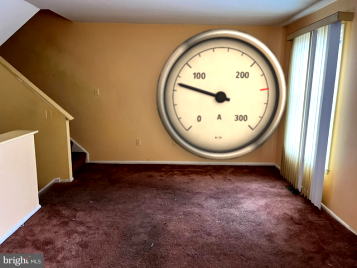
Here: 70A
